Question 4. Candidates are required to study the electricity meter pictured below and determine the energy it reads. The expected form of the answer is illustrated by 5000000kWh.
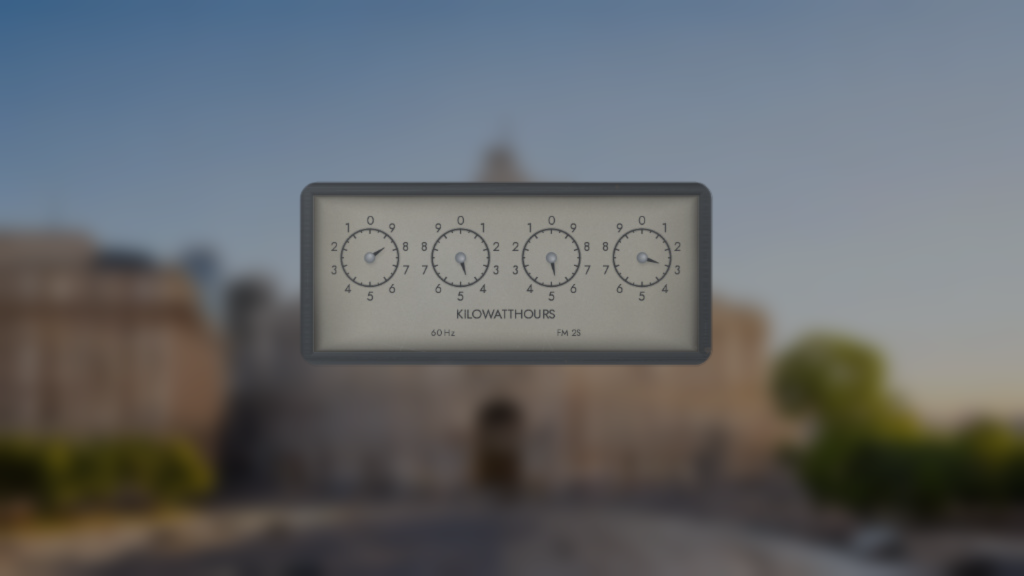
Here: 8453kWh
